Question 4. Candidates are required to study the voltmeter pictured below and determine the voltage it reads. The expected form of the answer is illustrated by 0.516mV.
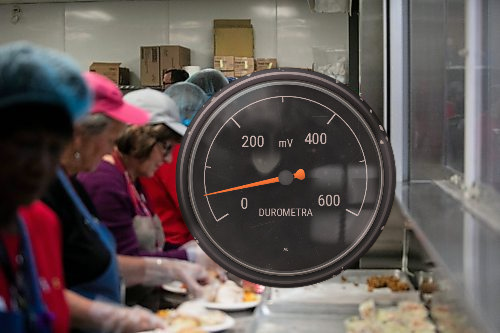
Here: 50mV
